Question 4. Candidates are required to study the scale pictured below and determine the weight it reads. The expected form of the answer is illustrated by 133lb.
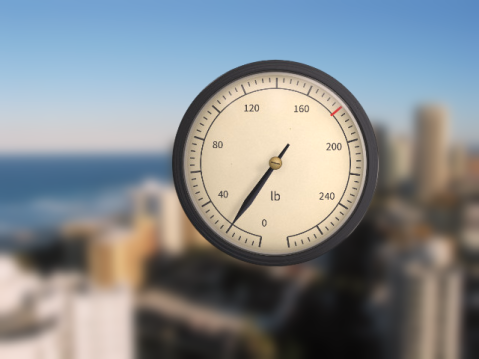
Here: 20lb
